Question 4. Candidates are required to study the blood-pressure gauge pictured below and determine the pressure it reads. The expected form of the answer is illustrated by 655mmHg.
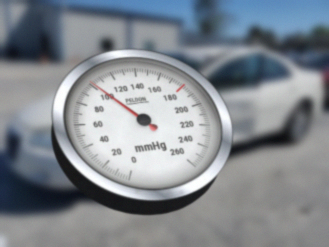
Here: 100mmHg
